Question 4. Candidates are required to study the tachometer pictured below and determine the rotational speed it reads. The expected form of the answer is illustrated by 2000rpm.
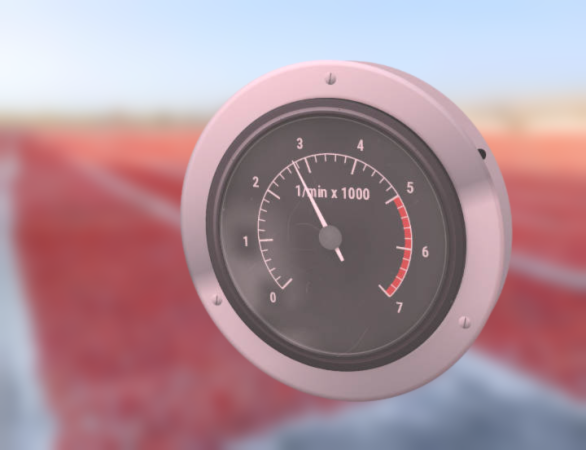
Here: 2800rpm
